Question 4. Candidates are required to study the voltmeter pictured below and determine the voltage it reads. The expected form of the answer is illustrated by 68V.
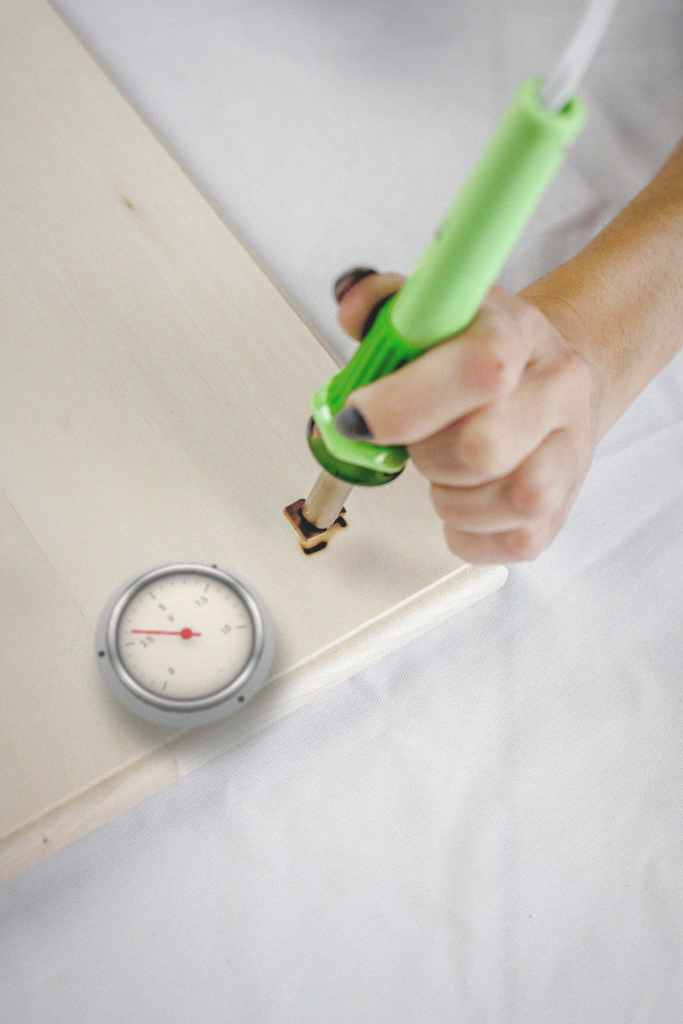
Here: 3V
